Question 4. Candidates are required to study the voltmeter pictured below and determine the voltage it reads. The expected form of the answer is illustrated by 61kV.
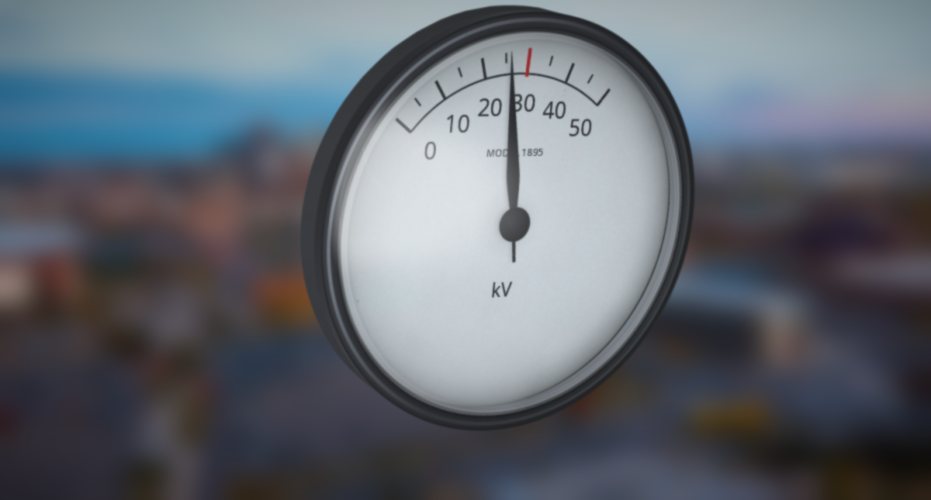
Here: 25kV
